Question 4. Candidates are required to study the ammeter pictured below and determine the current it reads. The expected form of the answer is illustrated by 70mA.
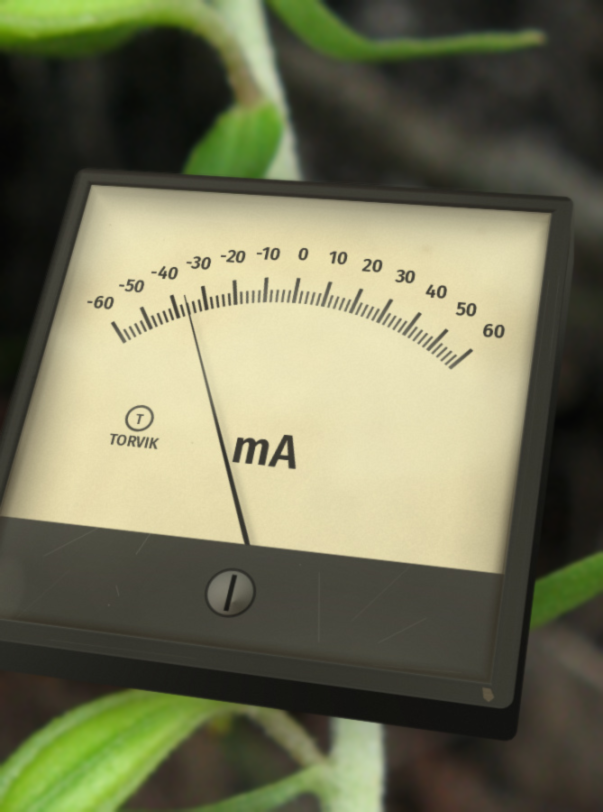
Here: -36mA
